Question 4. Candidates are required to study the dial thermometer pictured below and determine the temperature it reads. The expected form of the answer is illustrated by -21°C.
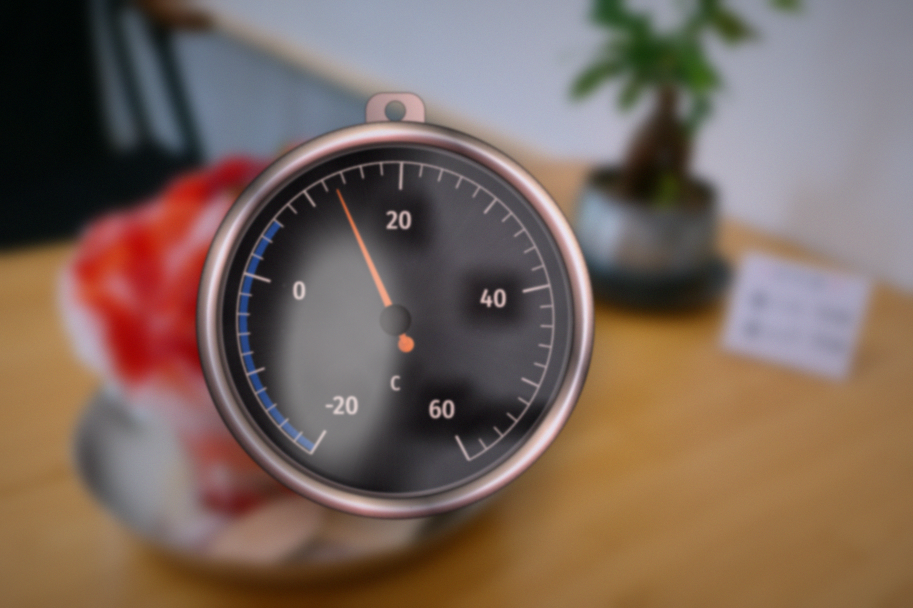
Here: 13°C
